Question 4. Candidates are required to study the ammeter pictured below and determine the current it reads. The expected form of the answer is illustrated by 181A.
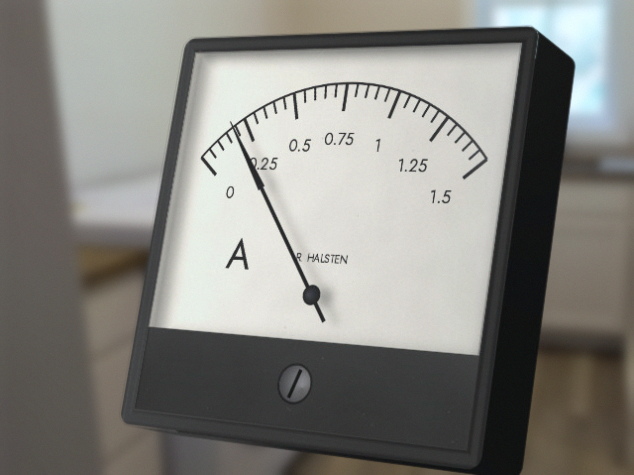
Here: 0.2A
